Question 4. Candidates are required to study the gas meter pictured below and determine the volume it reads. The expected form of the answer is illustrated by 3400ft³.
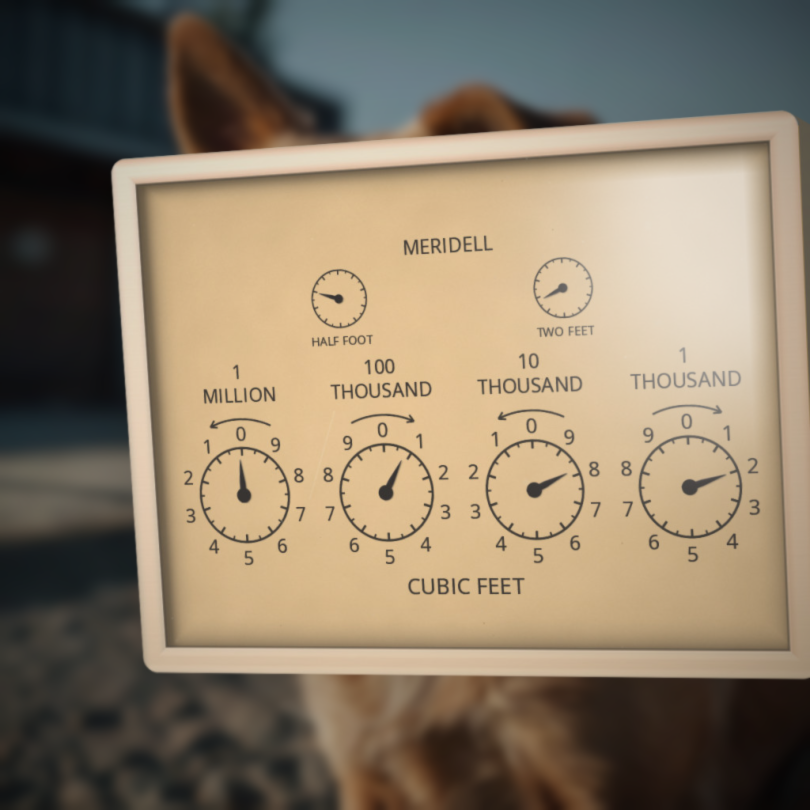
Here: 8200ft³
